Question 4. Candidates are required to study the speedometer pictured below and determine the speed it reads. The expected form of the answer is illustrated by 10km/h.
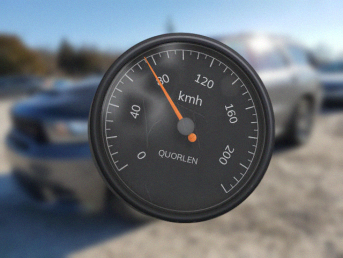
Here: 75km/h
